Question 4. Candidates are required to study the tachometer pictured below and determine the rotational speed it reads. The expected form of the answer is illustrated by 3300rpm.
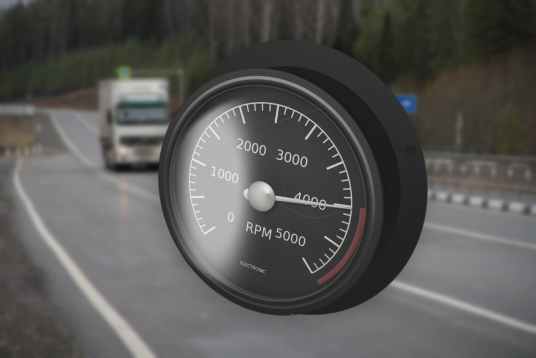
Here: 4000rpm
